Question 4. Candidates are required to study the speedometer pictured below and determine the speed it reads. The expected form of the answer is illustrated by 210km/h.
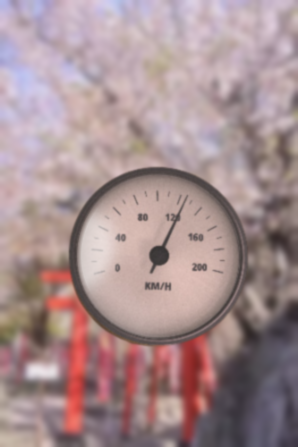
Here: 125km/h
